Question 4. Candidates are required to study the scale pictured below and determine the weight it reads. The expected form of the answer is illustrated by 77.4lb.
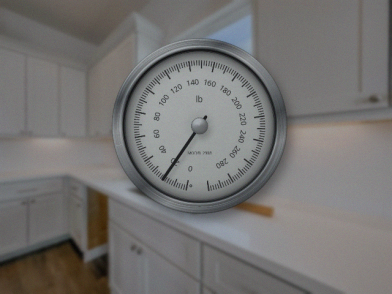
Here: 20lb
